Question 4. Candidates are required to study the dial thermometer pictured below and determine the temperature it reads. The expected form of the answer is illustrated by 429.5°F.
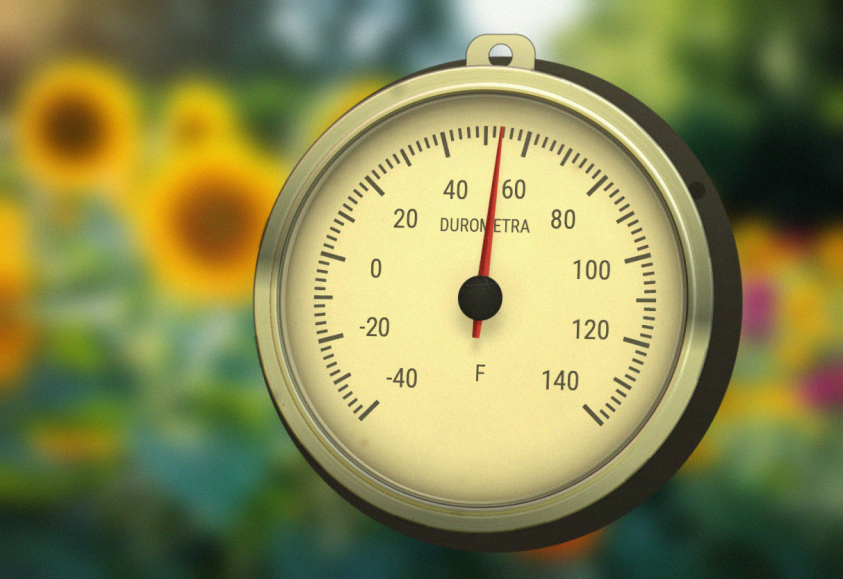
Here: 54°F
